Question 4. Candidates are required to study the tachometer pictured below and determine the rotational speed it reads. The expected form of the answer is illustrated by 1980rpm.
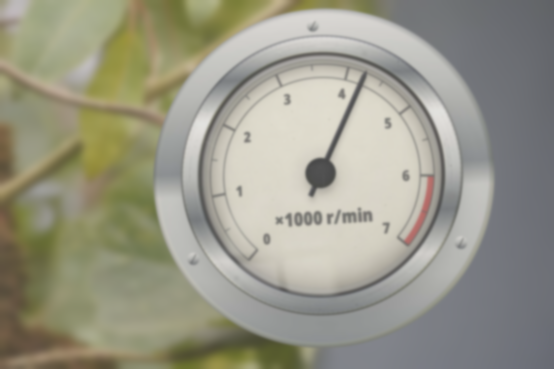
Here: 4250rpm
